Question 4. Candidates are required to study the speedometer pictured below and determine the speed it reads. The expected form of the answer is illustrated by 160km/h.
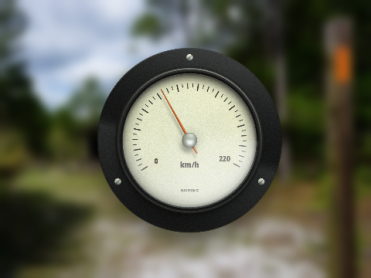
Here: 85km/h
